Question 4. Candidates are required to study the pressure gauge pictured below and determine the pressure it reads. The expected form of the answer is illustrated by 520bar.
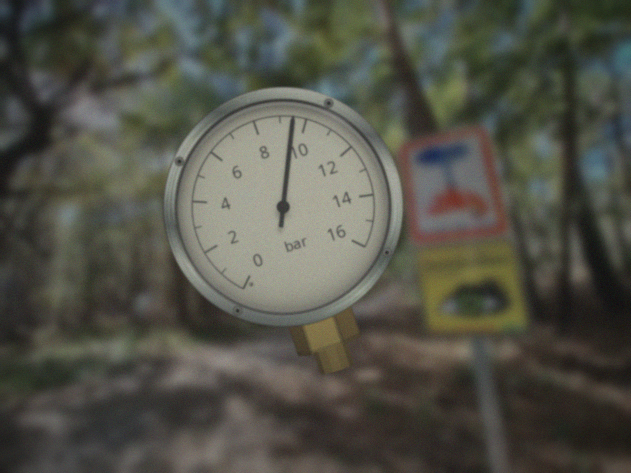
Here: 9.5bar
